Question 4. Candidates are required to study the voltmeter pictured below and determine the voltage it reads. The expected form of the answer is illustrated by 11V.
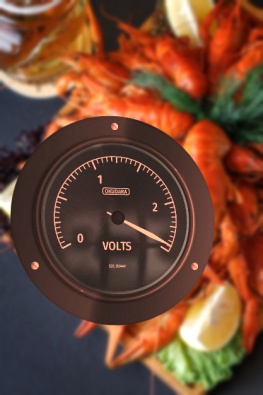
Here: 2.45V
